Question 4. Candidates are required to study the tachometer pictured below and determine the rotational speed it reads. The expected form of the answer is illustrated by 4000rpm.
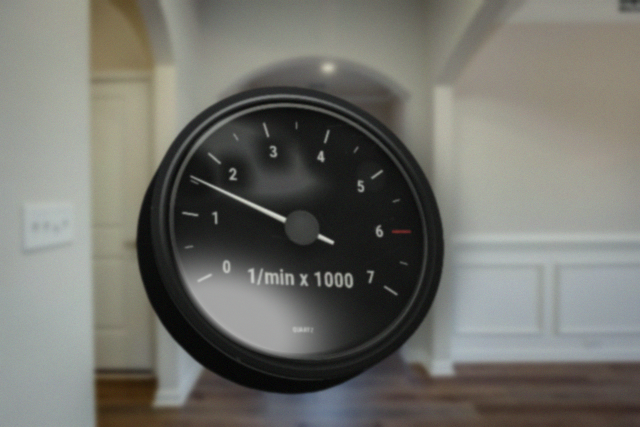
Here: 1500rpm
